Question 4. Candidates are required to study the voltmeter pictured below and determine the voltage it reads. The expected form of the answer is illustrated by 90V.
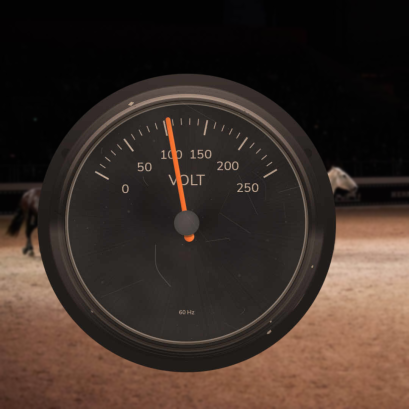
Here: 105V
